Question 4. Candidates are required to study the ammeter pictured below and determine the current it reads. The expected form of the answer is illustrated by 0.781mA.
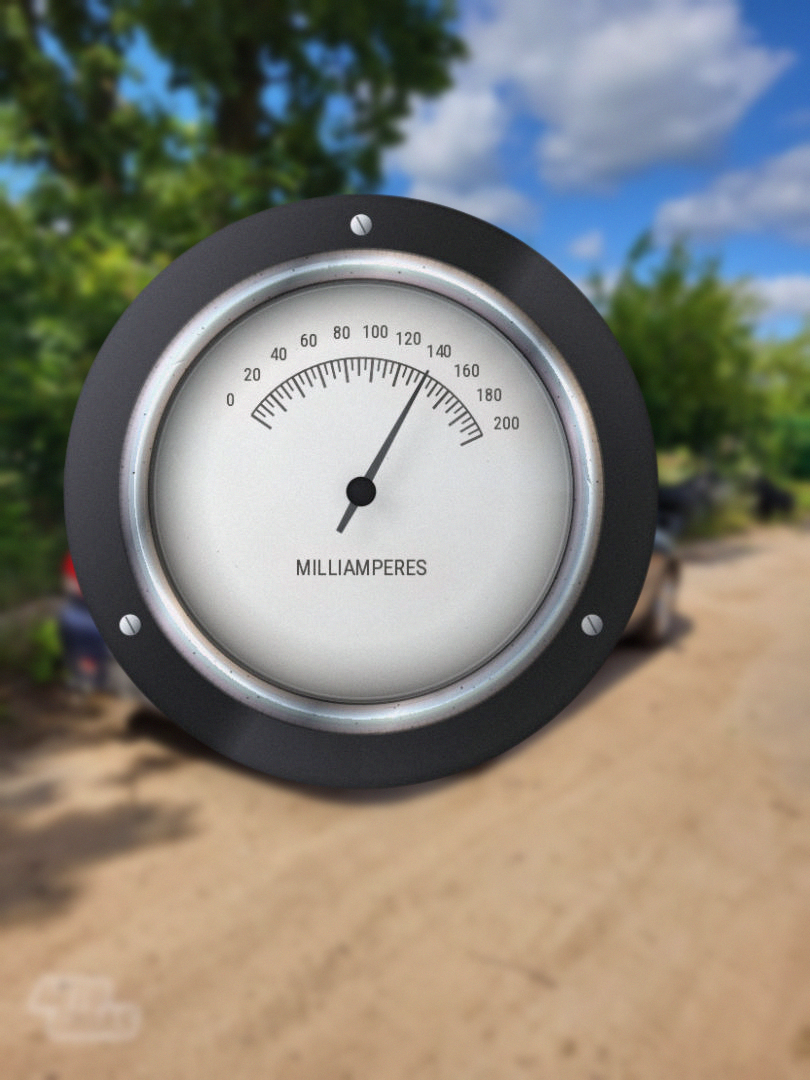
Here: 140mA
